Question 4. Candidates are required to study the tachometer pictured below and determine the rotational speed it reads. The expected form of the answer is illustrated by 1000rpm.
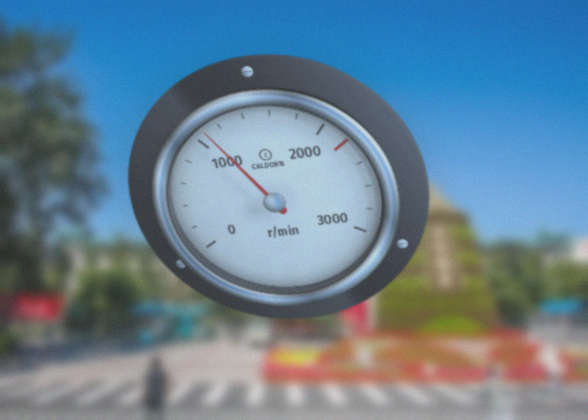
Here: 1100rpm
